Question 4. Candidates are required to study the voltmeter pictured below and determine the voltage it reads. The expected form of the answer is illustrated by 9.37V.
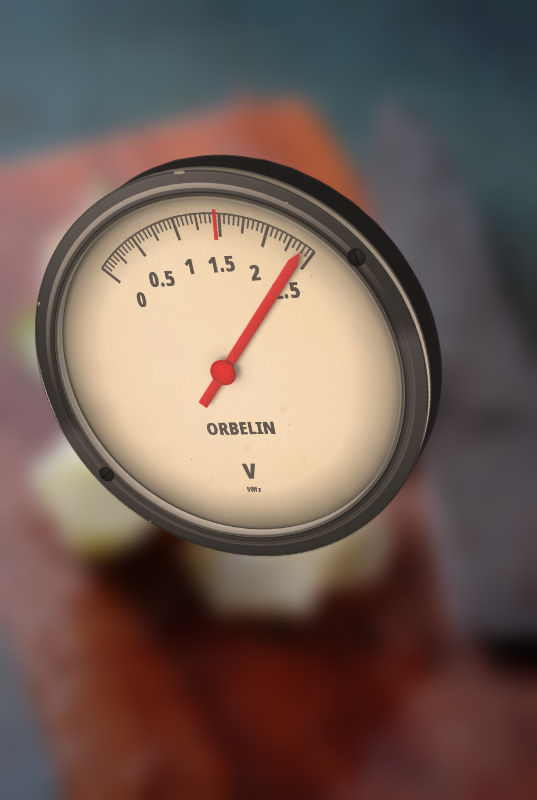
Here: 2.4V
